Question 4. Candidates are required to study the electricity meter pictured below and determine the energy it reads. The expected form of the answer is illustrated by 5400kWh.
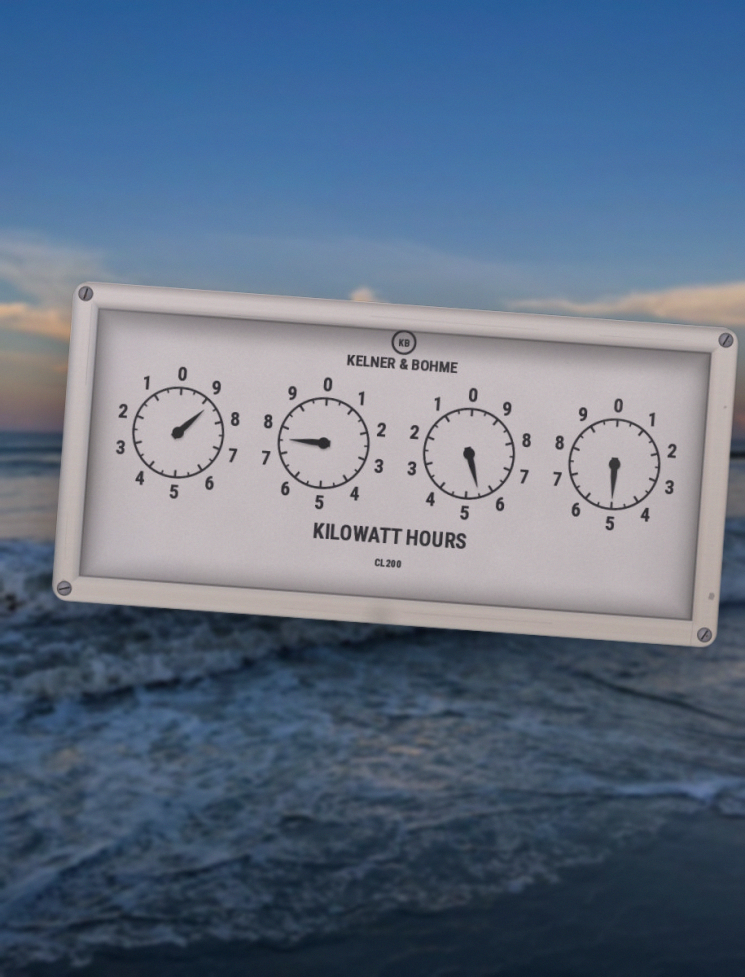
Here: 8755kWh
